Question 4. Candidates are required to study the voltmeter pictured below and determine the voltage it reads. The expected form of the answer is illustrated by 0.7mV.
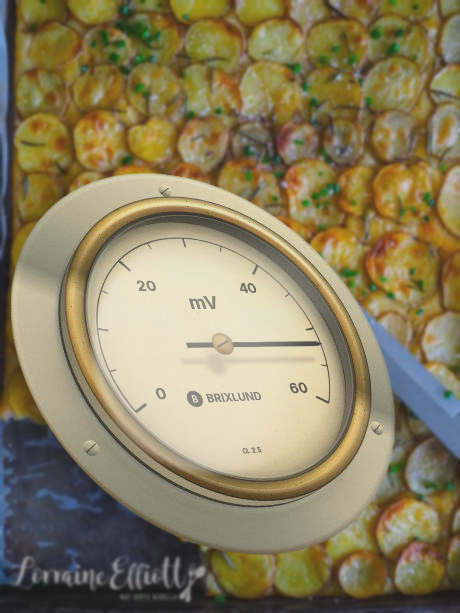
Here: 52.5mV
